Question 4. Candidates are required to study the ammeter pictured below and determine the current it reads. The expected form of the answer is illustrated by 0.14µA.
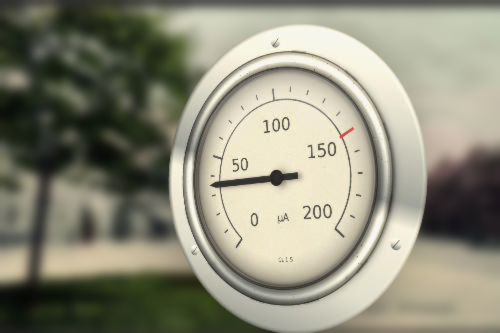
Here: 35µA
